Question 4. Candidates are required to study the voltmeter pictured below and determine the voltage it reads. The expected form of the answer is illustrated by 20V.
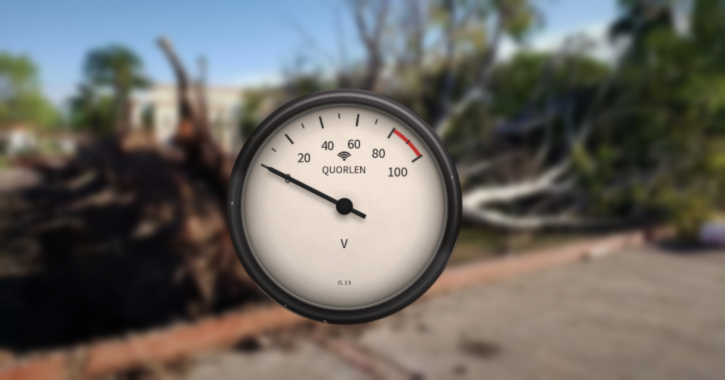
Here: 0V
